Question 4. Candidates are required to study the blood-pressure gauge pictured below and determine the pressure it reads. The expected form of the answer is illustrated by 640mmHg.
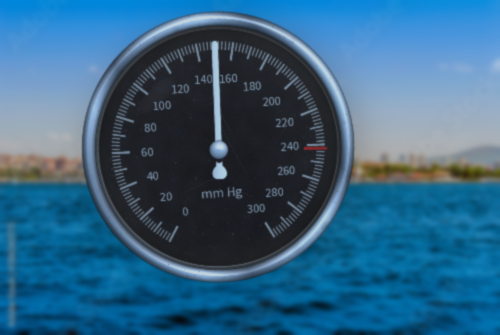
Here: 150mmHg
